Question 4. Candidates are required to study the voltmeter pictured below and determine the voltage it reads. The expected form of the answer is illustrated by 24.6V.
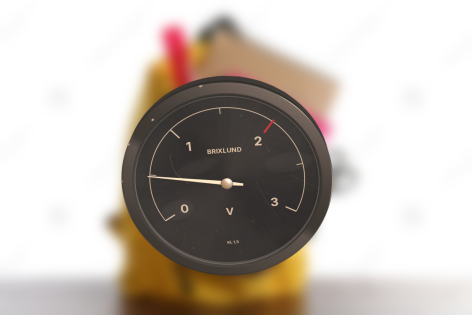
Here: 0.5V
